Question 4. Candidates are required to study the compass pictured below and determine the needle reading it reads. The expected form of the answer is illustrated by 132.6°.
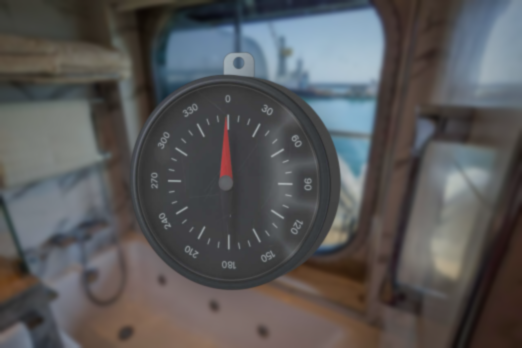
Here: 0°
